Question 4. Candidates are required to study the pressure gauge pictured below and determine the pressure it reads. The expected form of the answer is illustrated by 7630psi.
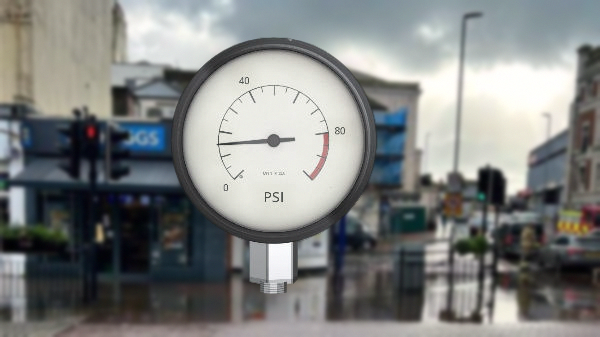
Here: 15psi
